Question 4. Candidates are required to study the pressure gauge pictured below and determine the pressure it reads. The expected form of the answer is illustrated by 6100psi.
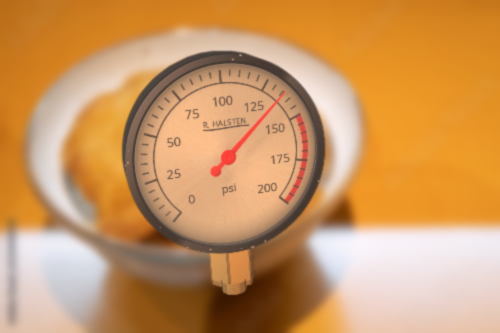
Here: 135psi
